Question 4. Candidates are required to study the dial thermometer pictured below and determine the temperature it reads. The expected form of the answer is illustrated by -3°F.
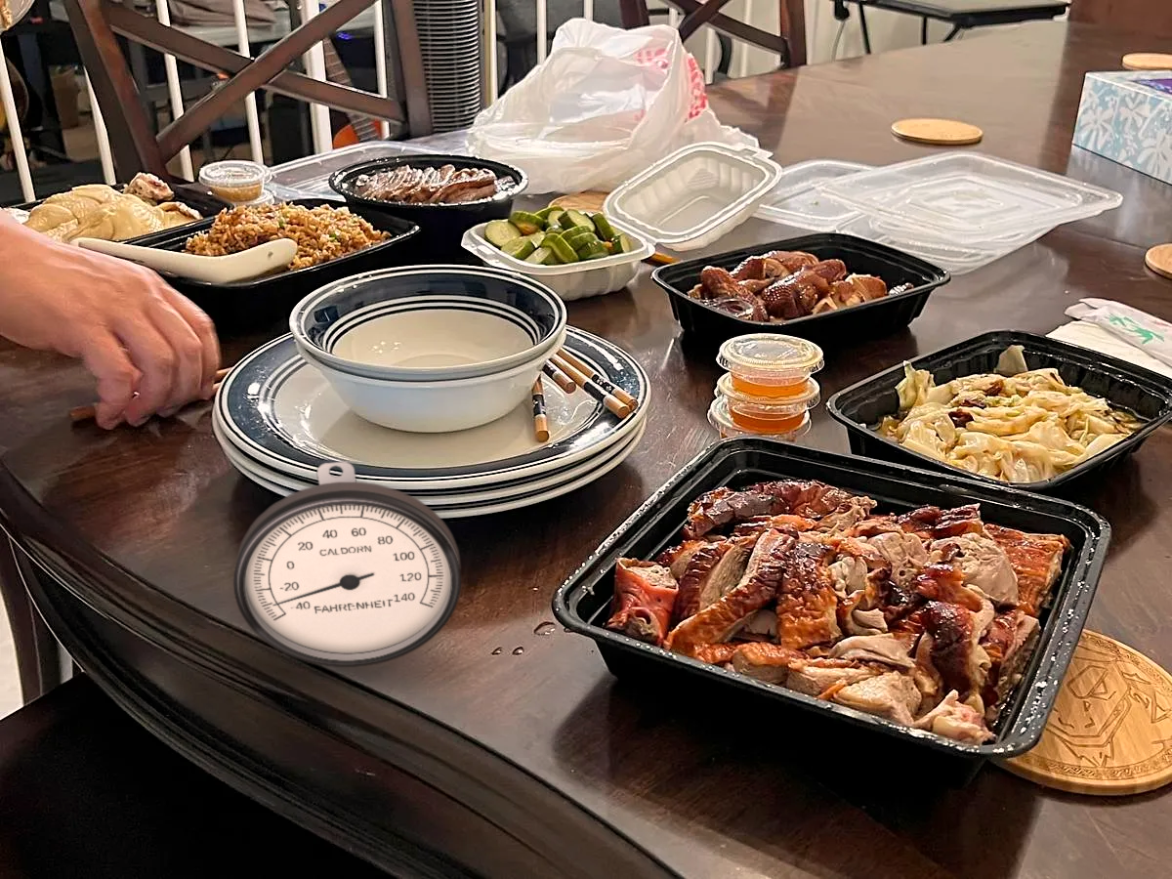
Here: -30°F
